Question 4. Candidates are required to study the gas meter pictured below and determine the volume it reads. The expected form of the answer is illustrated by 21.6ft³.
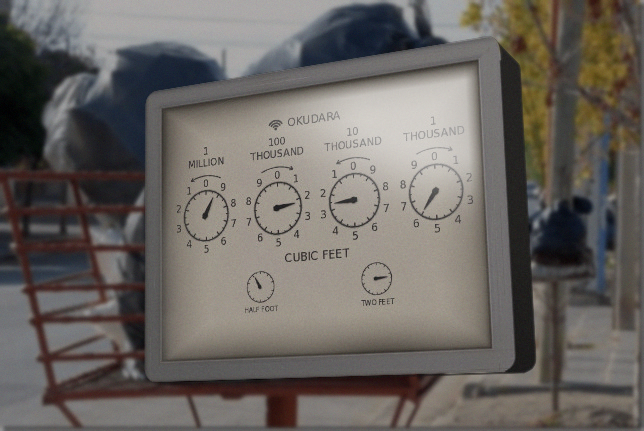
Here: 922600ft³
